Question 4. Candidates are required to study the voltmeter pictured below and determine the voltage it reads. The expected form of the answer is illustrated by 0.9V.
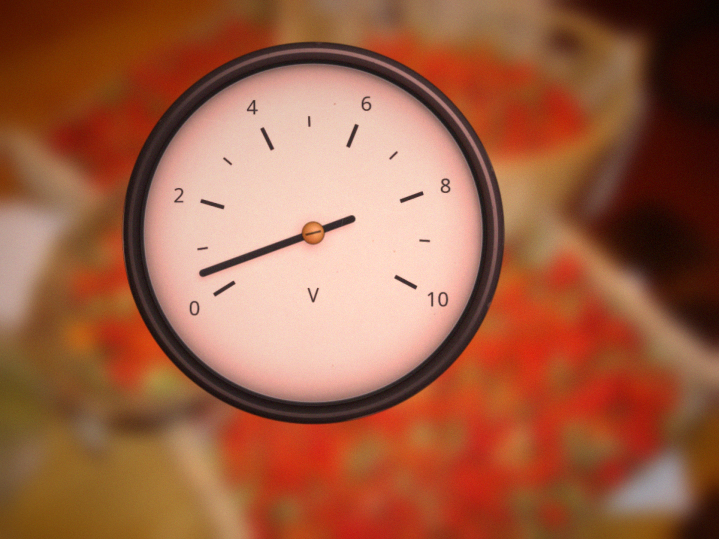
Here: 0.5V
